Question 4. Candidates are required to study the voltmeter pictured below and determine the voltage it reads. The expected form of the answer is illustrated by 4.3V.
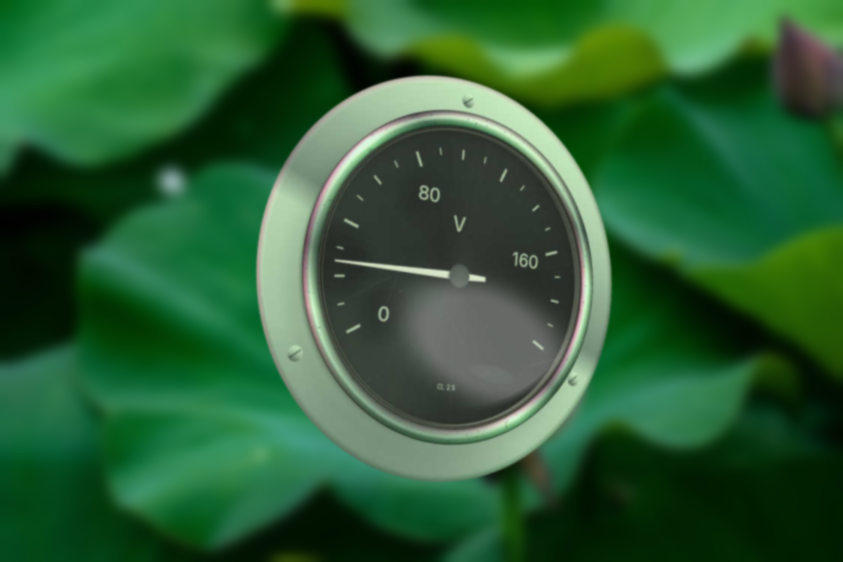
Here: 25V
